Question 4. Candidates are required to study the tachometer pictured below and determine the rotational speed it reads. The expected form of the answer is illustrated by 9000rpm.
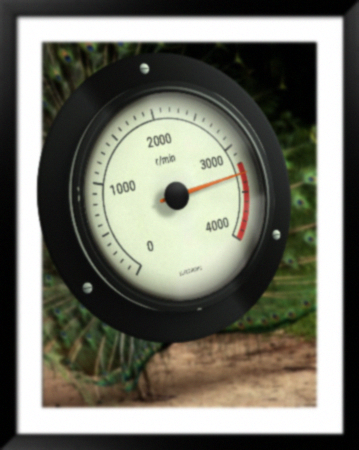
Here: 3300rpm
